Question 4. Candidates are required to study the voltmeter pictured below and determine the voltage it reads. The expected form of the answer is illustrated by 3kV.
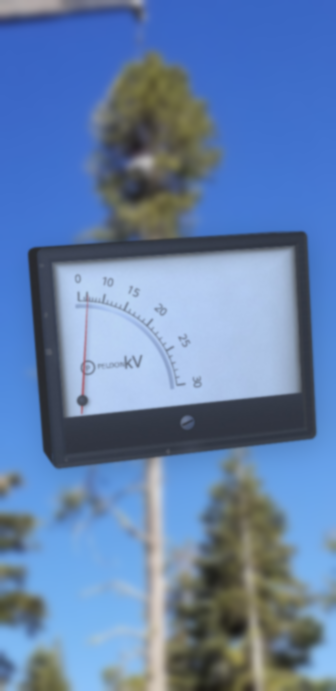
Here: 5kV
